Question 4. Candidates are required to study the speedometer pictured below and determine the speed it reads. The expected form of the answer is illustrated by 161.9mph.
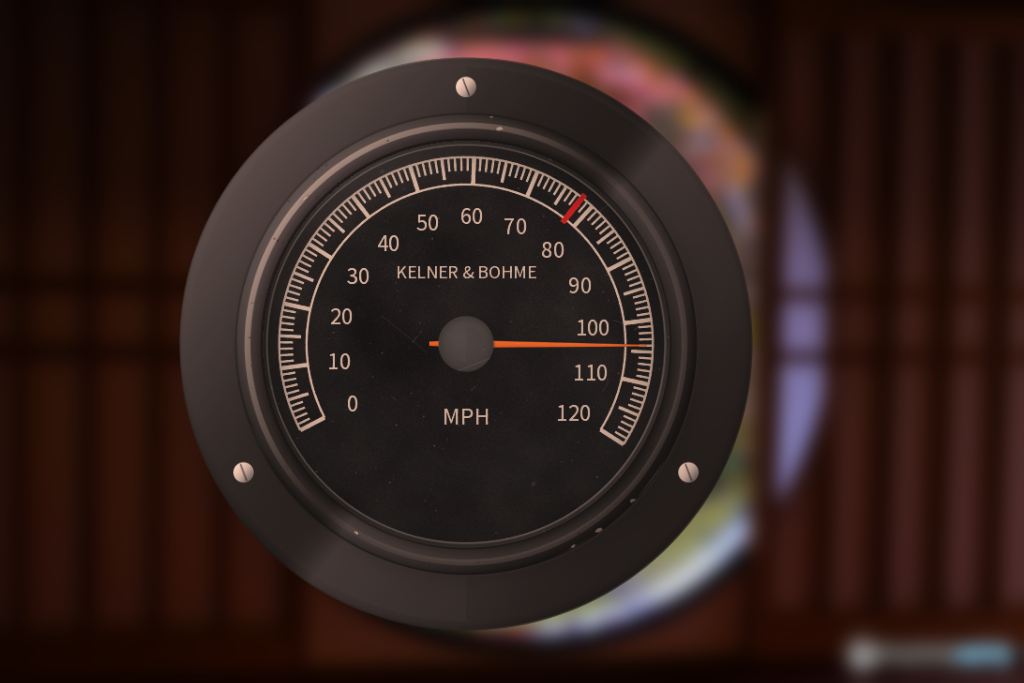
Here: 104mph
